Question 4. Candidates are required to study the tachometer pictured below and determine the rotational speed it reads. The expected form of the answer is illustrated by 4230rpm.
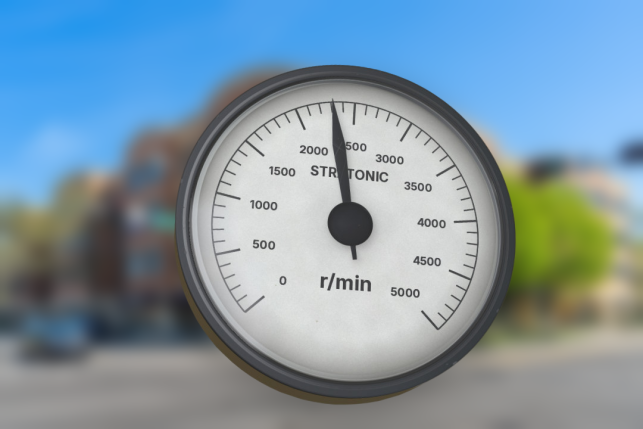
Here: 2300rpm
